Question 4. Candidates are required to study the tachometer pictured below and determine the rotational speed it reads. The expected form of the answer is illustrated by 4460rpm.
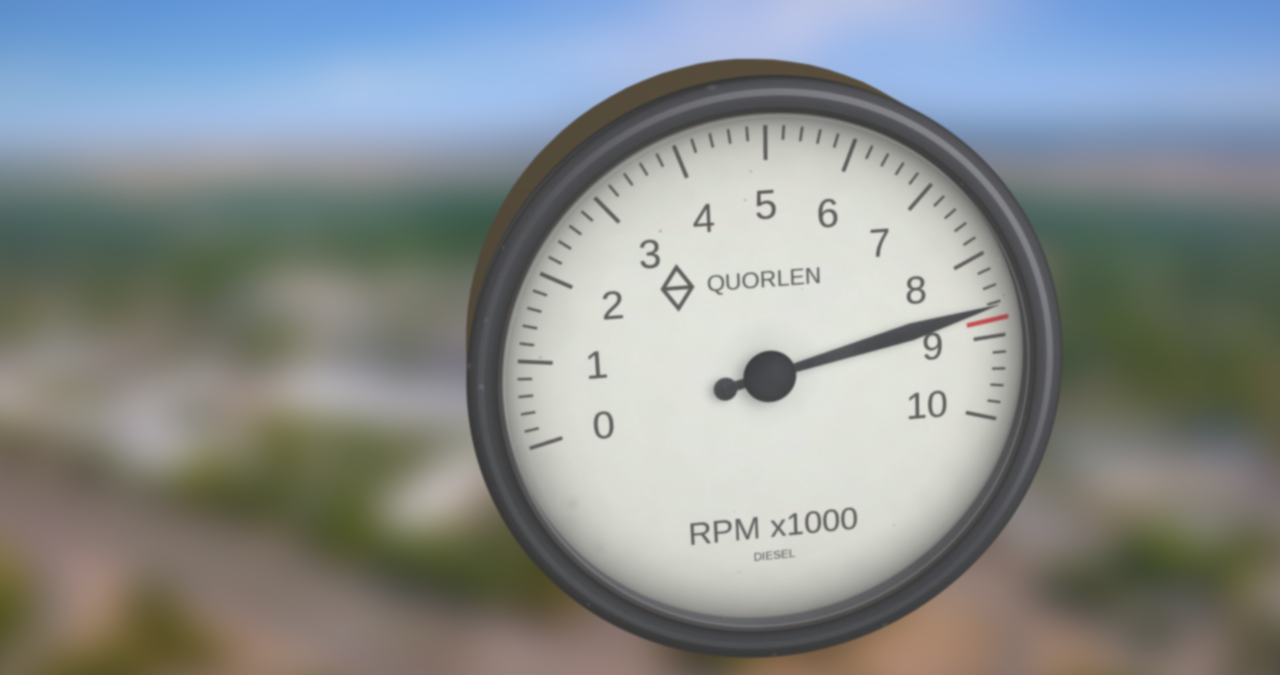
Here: 8600rpm
